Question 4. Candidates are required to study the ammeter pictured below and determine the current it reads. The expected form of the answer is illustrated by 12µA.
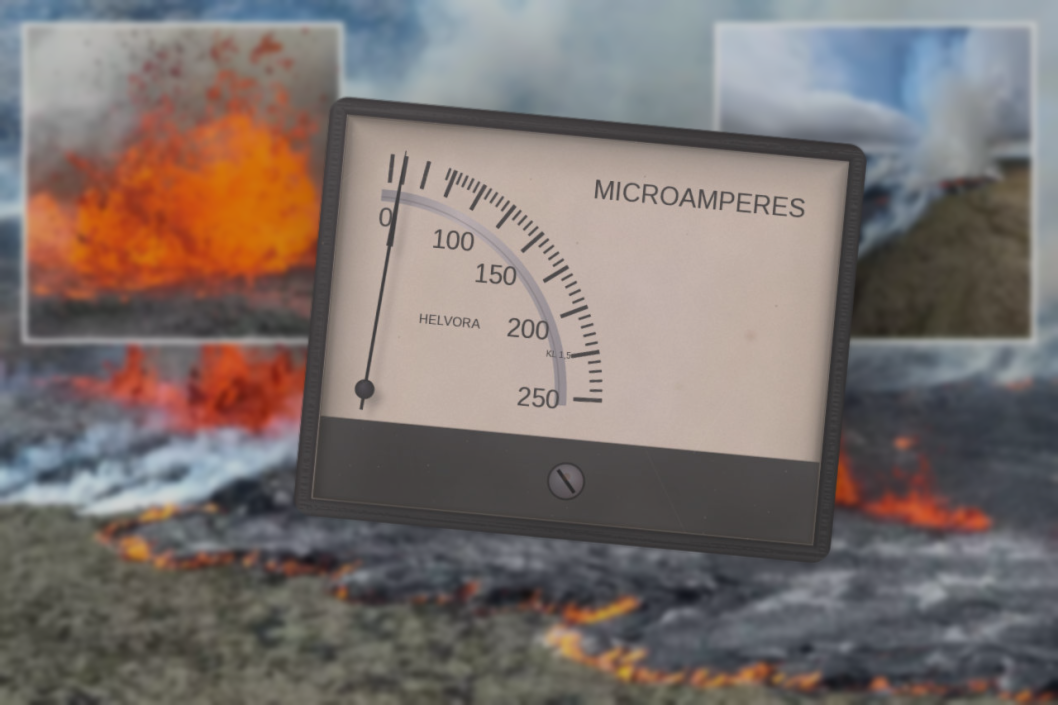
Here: 25µA
